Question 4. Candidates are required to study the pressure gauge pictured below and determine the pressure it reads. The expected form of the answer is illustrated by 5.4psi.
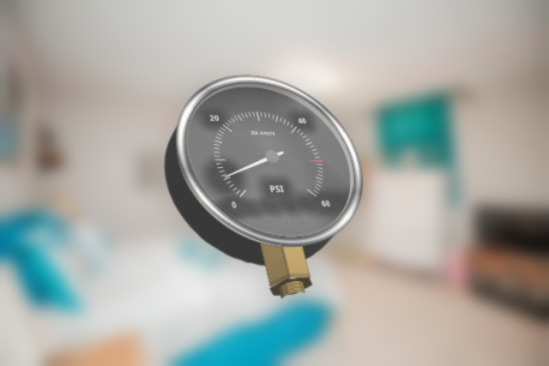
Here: 5psi
